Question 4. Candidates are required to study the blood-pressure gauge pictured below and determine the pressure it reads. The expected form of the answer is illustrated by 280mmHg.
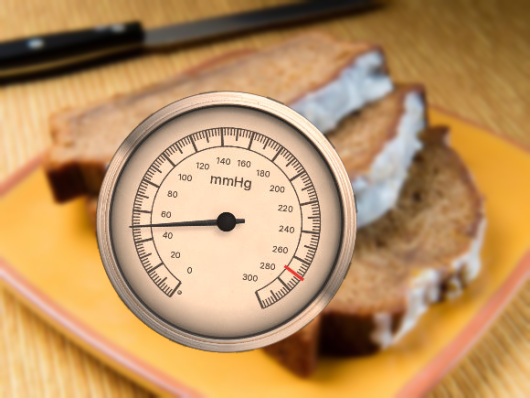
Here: 50mmHg
